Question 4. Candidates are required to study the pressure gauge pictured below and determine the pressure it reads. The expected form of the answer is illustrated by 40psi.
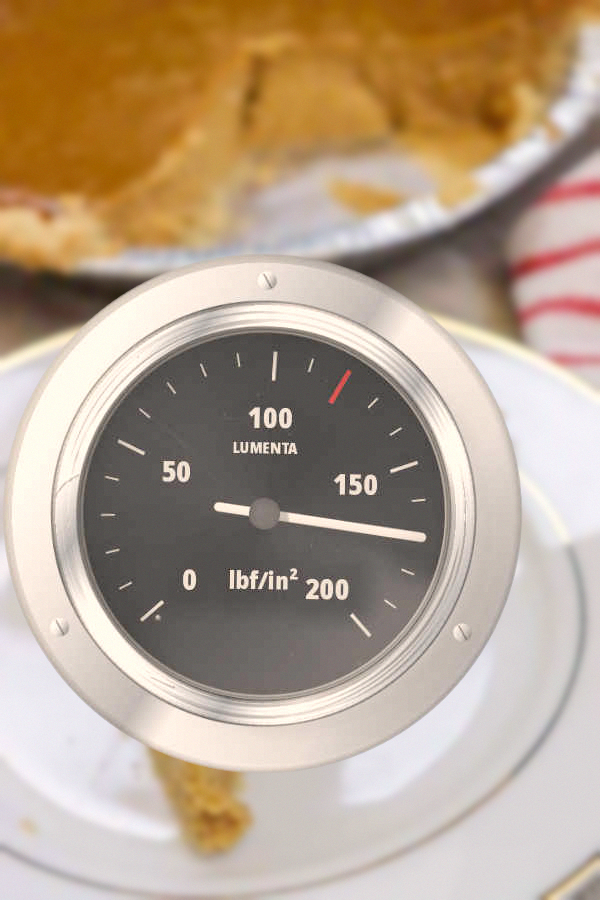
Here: 170psi
